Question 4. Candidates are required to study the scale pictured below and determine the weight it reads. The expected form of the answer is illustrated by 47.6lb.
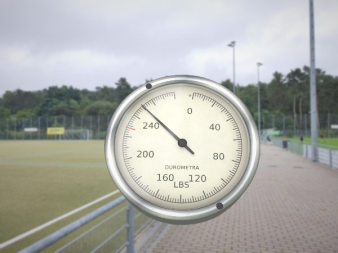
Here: 250lb
